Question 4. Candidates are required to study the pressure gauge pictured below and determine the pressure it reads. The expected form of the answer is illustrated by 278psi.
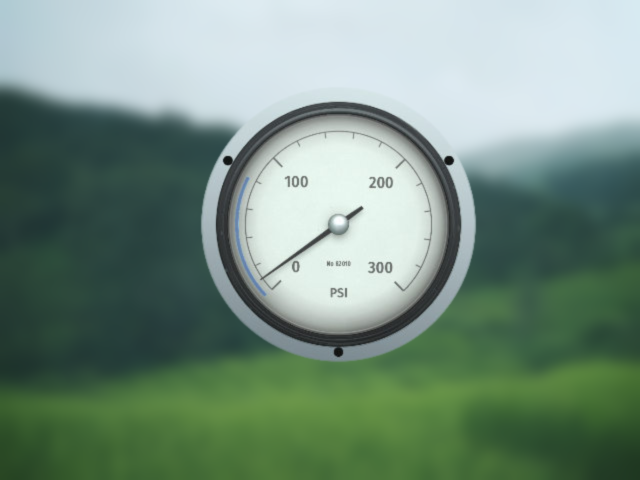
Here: 10psi
